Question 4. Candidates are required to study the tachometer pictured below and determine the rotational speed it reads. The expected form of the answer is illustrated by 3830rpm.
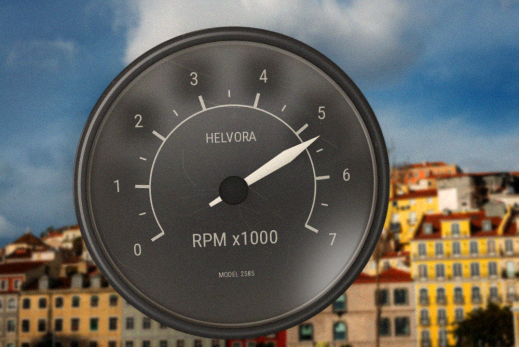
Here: 5250rpm
